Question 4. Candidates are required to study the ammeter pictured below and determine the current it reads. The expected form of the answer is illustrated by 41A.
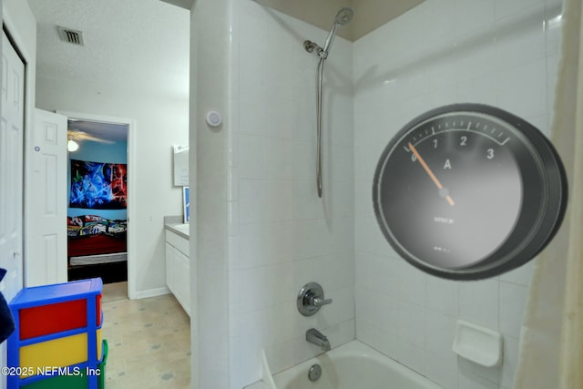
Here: 0.2A
